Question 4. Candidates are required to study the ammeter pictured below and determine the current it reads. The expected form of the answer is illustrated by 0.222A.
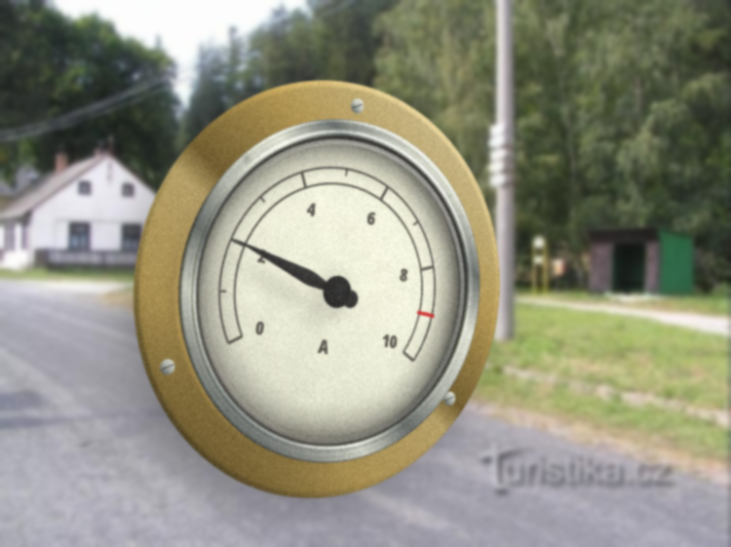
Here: 2A
